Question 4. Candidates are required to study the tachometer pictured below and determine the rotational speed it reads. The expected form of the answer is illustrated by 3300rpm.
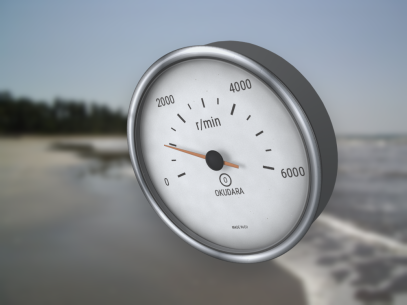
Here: 1000rpm
